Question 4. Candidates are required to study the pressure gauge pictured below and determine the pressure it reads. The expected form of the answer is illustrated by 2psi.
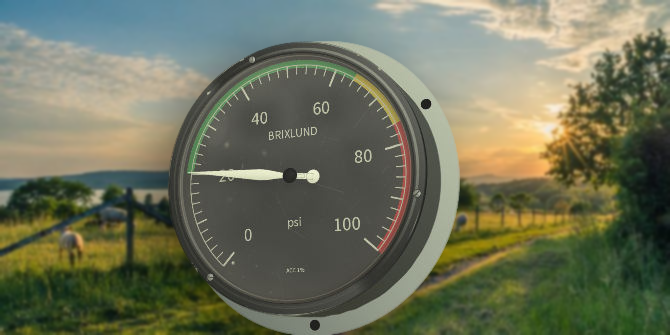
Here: 20psi
